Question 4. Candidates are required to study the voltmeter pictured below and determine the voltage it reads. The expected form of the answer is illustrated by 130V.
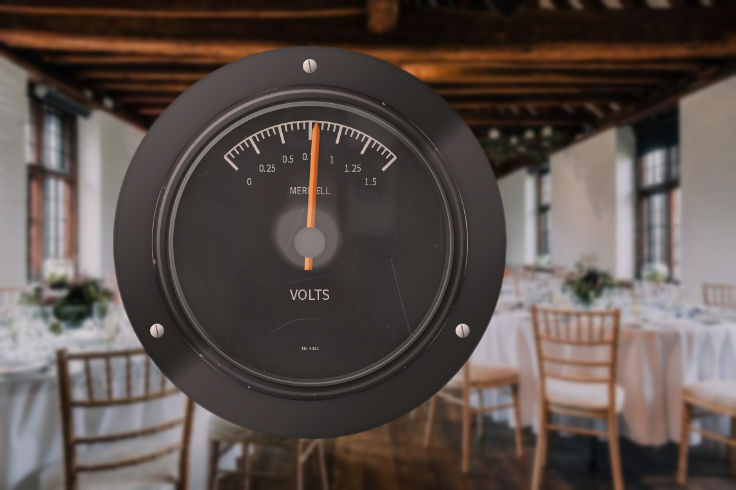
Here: 0.8V
